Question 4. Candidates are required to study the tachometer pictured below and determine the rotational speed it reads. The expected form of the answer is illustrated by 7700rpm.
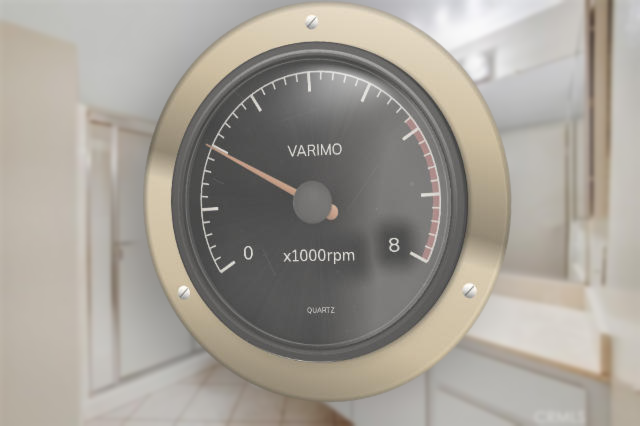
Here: 2000rpm
